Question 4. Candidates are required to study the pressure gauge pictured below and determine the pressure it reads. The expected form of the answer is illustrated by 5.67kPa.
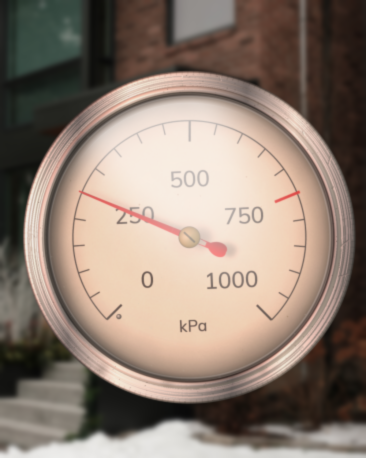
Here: 250kPa
